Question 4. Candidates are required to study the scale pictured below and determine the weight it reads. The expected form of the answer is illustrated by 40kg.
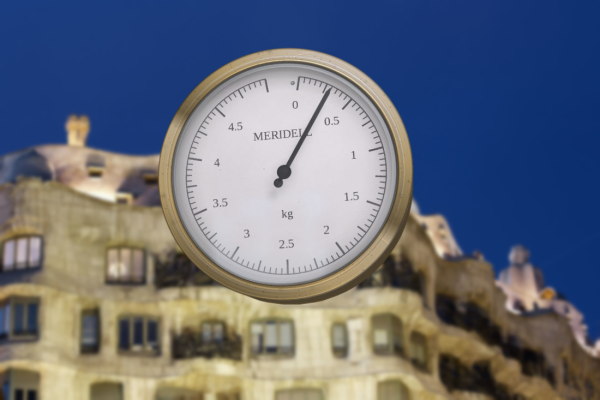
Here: 0.3kg
